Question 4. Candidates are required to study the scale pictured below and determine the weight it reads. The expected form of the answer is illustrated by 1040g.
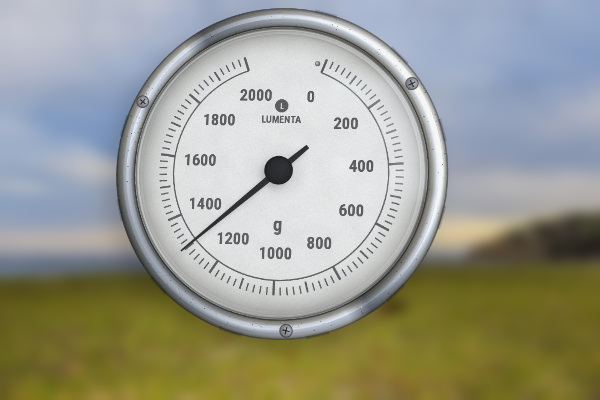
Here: 1300g
